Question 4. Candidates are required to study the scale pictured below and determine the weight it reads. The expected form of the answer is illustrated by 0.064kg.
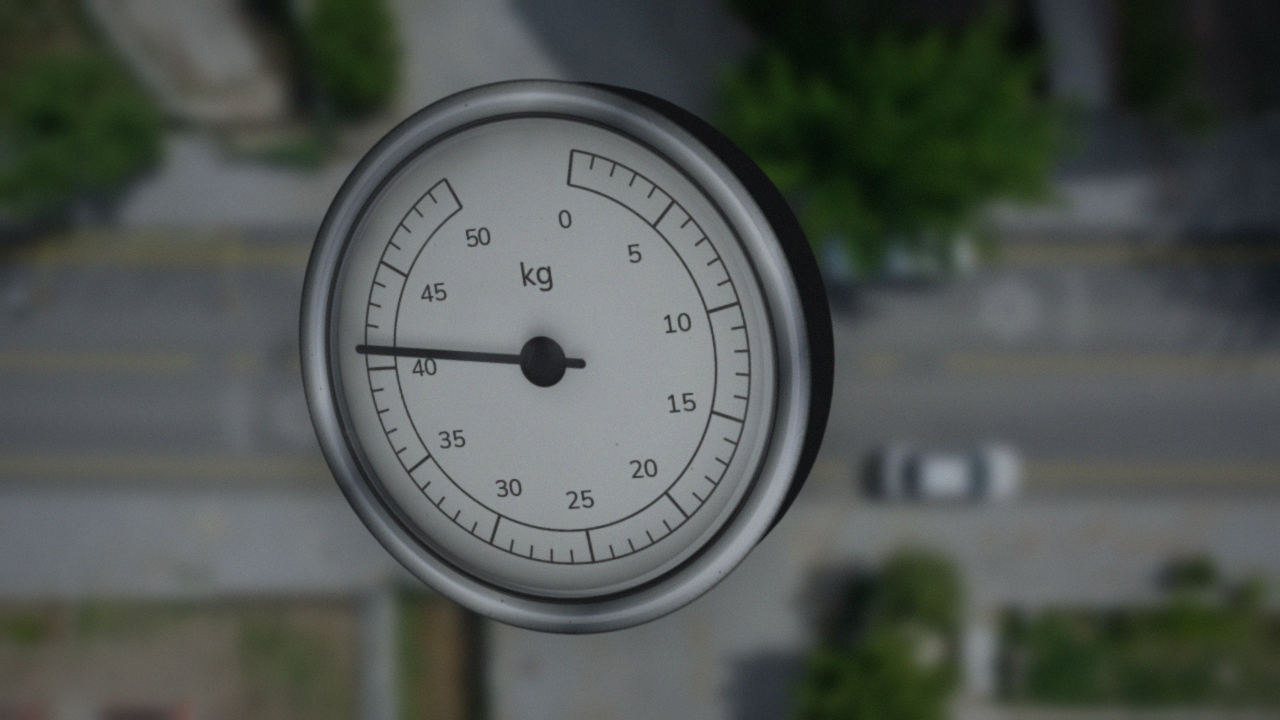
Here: 41kg
